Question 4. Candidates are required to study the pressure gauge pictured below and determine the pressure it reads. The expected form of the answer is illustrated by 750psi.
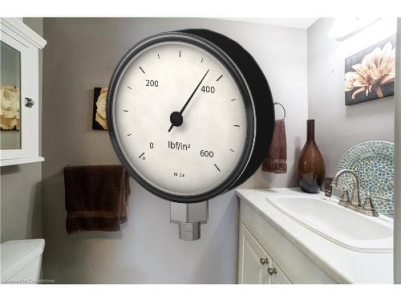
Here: 375psi
